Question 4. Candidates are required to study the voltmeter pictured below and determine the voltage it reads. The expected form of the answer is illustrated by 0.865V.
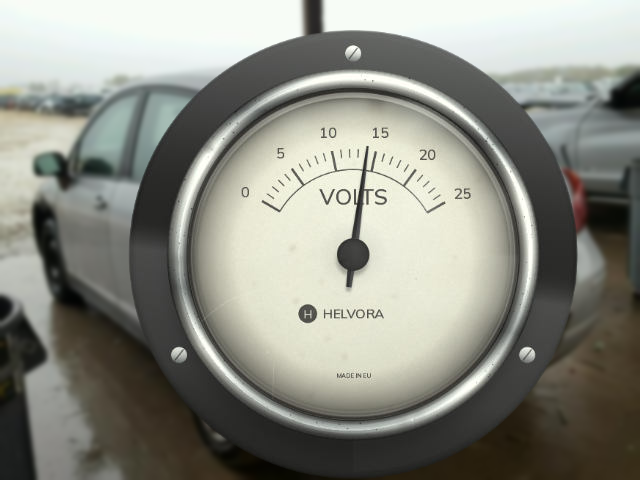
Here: 14V
